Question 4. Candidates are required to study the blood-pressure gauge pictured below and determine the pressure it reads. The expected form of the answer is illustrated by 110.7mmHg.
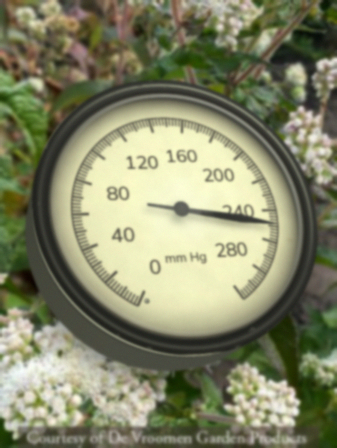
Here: 250mmHg
